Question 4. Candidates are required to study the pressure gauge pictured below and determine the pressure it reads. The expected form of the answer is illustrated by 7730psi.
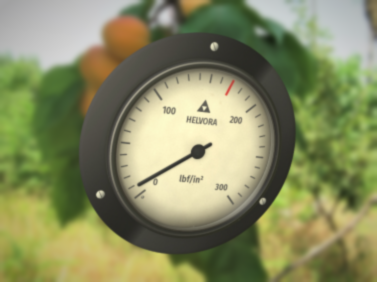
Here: 10psi
